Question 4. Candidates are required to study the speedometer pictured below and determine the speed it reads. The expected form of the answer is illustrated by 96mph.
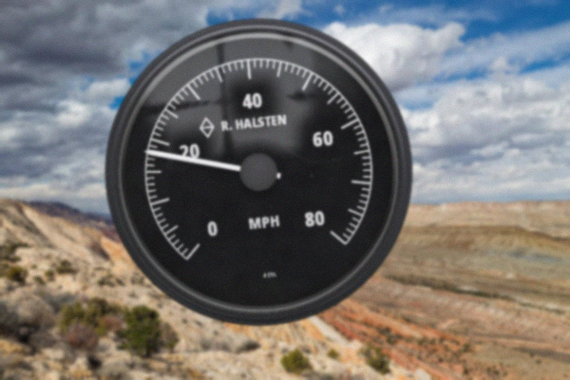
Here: 18mph
